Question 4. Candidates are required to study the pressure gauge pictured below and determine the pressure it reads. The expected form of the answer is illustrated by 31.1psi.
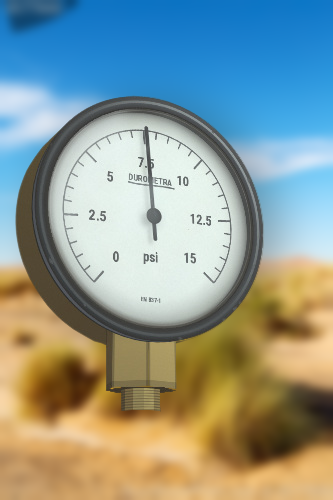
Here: 7.5psi
